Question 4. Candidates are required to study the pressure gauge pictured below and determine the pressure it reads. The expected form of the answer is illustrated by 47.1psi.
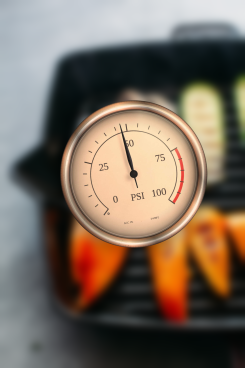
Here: 47.5psi
